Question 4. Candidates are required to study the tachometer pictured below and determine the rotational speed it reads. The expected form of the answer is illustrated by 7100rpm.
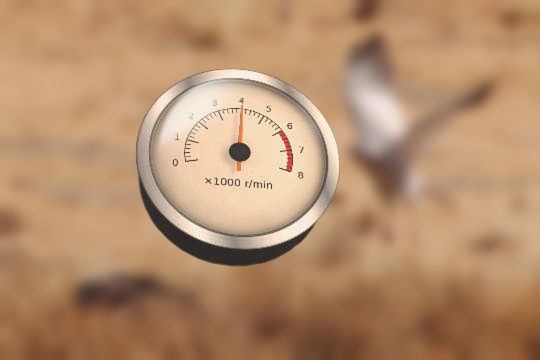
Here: 4000rpm
